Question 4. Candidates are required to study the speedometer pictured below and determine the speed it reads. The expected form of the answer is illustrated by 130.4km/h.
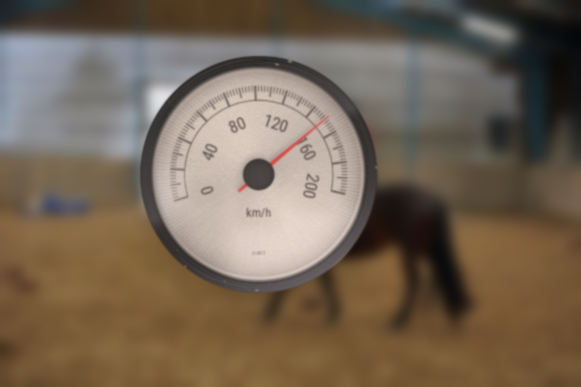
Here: 150km/h
